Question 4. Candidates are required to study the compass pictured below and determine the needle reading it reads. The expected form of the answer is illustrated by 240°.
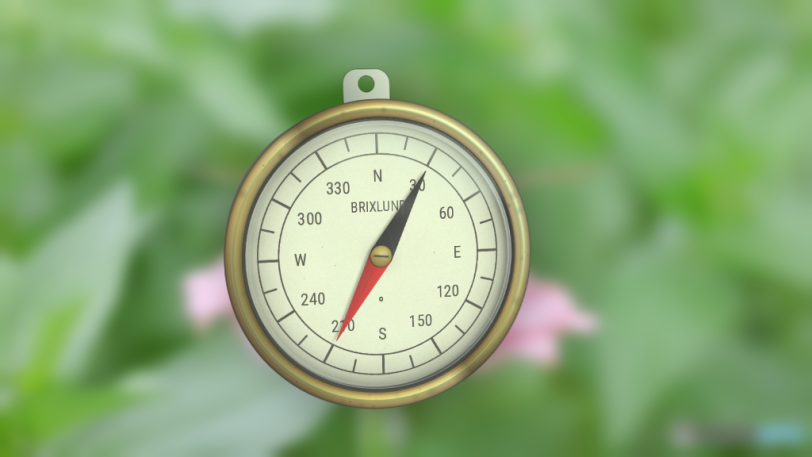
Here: 210°
